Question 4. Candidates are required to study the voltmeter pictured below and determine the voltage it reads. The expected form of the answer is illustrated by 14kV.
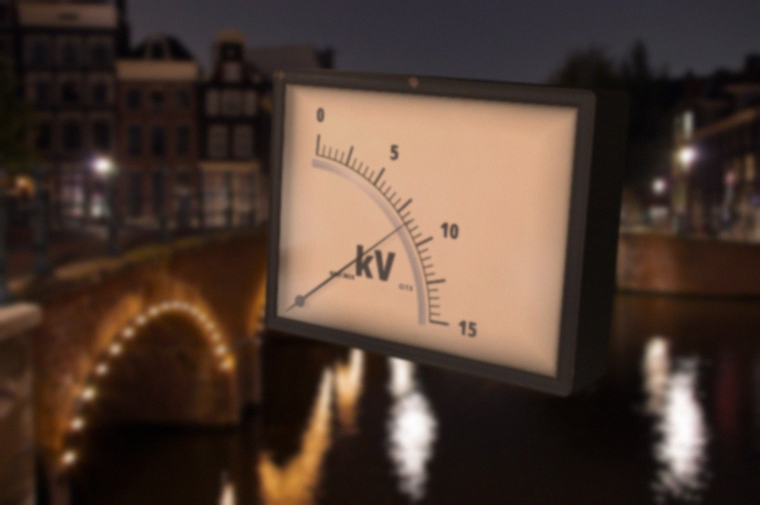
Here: 8.5kV
